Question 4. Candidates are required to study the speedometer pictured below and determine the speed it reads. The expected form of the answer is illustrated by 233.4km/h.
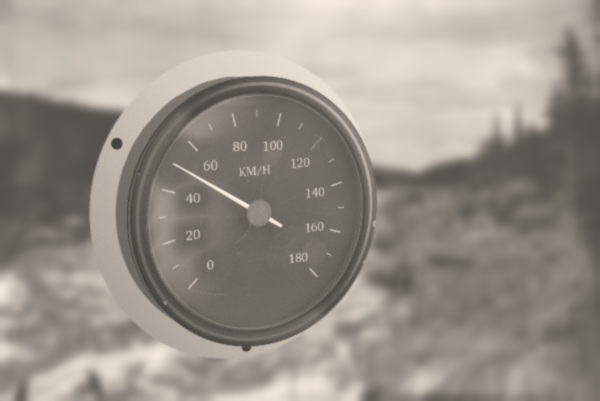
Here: 50km/h
